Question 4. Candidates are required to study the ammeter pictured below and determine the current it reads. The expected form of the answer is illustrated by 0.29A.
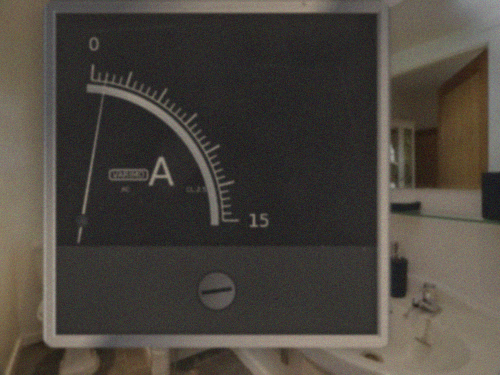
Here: 1A
